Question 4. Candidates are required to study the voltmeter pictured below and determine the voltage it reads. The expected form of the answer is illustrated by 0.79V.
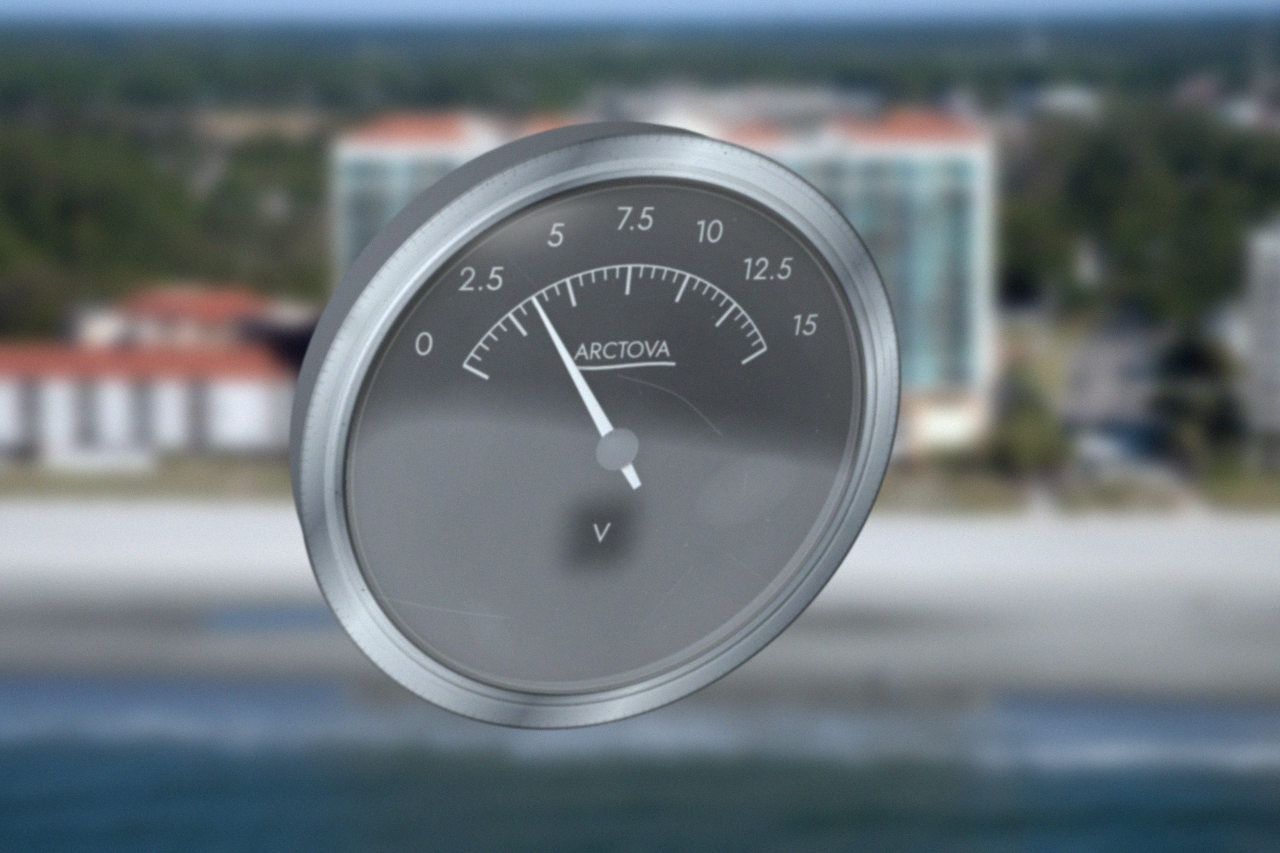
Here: 3.5V
